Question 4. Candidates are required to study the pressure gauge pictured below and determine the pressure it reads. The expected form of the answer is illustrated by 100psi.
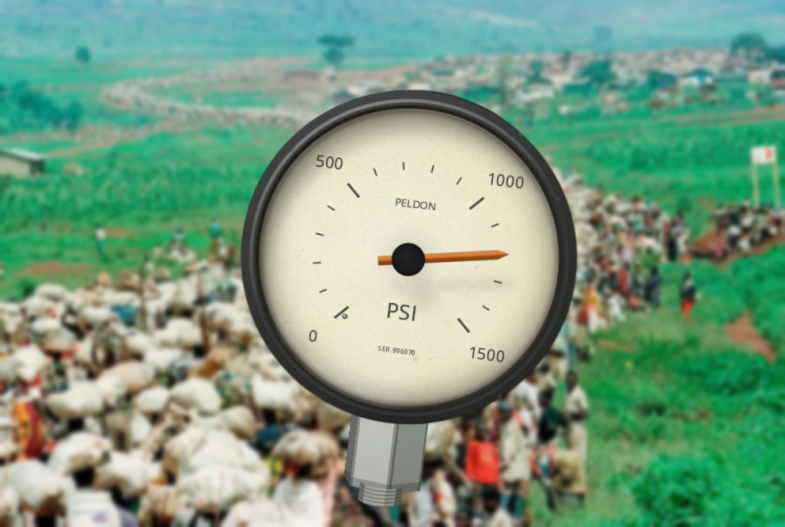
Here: 1200psi
